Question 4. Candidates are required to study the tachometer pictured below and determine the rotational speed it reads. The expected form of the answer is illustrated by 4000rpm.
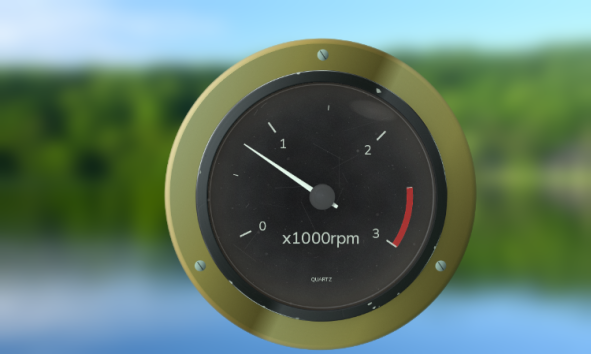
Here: 750rpm
